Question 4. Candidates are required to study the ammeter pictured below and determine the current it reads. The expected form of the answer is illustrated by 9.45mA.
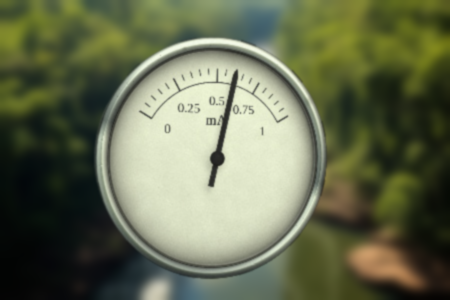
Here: 0.6mA
